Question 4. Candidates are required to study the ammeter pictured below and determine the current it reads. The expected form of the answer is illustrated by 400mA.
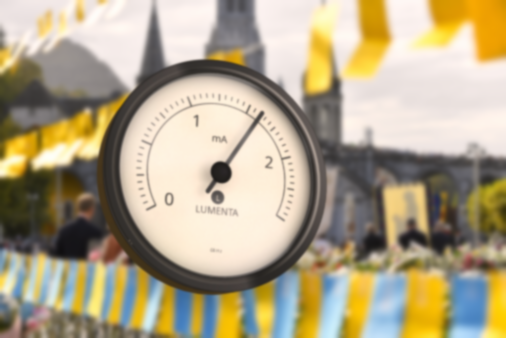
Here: 1.6mA
